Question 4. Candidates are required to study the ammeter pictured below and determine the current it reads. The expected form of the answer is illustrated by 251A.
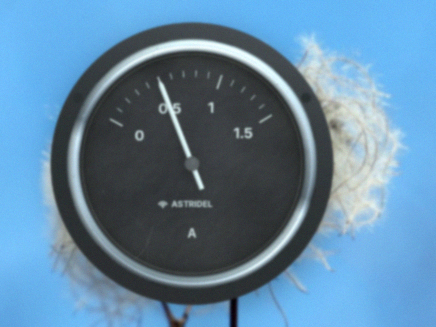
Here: 0.5A
